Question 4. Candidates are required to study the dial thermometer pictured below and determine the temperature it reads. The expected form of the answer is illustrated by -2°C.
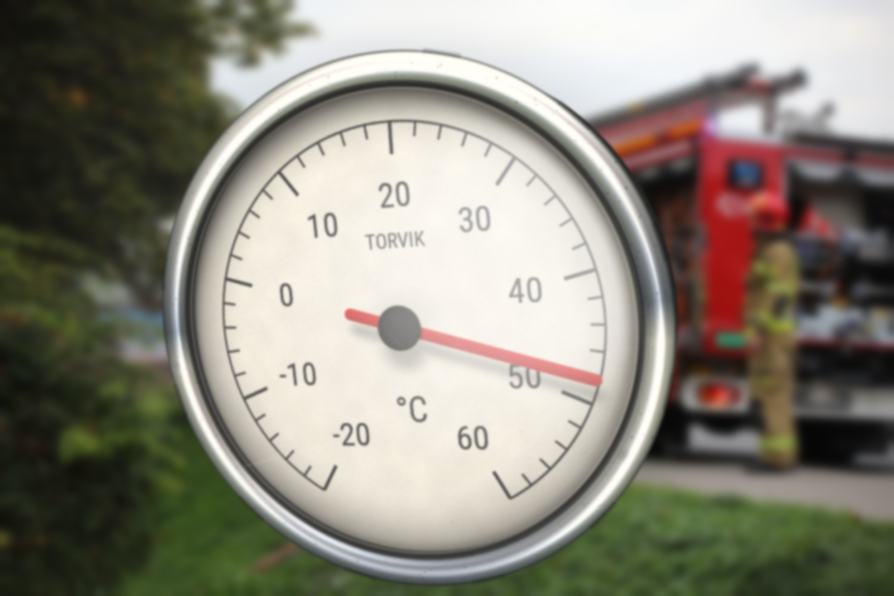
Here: 48°C
